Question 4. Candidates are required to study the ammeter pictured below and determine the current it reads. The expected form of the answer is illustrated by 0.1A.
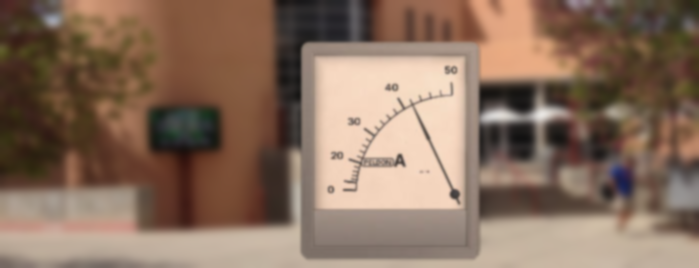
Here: 42A
